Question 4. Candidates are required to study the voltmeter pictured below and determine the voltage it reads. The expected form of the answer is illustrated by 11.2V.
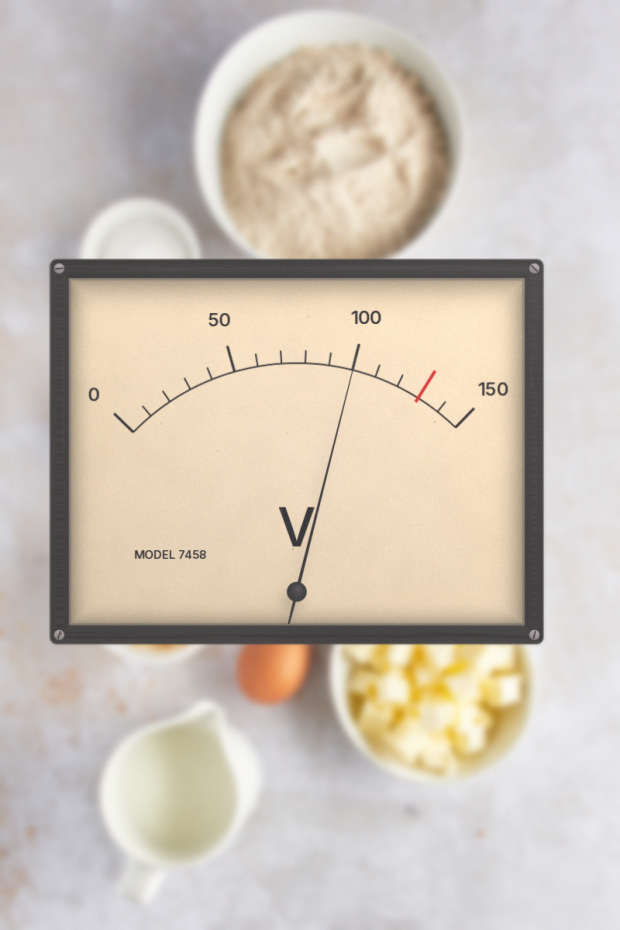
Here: 100V
